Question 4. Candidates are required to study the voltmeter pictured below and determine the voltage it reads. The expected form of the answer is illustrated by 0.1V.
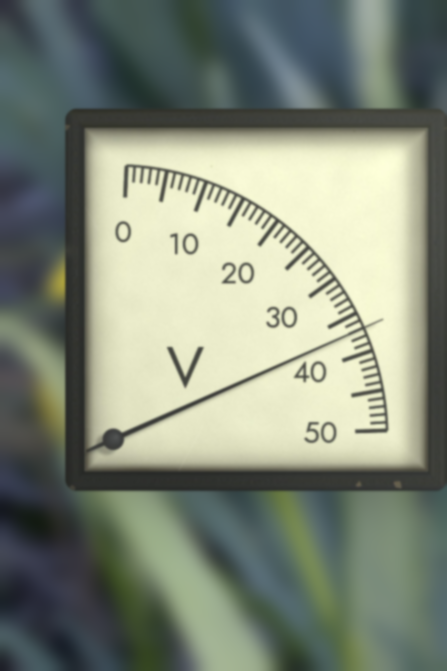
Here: 37V
